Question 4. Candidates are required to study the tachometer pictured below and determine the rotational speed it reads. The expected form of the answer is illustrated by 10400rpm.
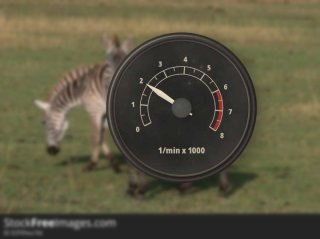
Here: 2000rpm
